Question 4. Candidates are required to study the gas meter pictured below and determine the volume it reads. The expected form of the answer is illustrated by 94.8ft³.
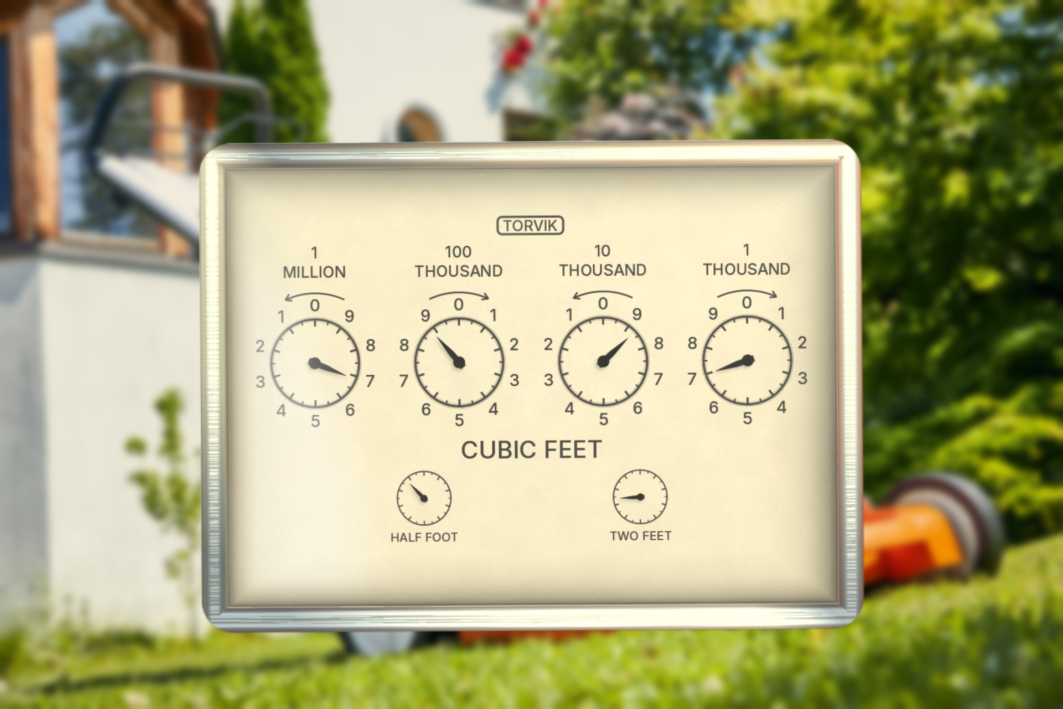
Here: 688700ft³
